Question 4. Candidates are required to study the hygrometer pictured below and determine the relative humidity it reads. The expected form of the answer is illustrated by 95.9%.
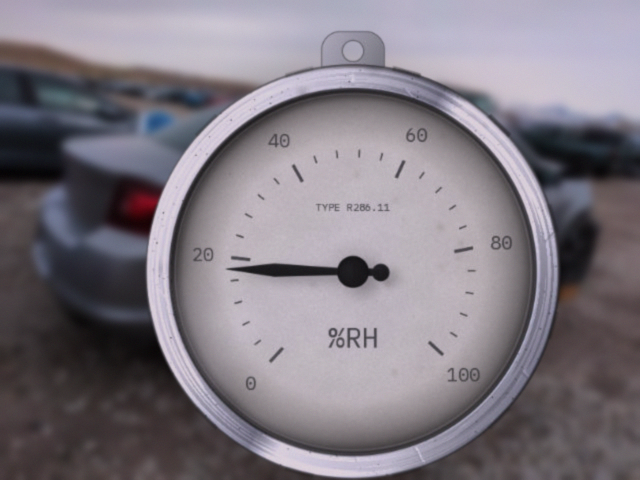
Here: 18%
